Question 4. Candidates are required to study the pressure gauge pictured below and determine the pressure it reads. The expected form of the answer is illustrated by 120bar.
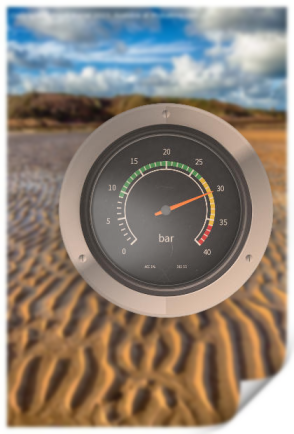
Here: 30bar
